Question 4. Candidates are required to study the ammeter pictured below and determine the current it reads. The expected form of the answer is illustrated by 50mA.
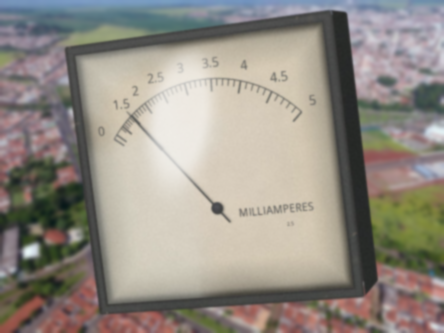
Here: 1.5mA
